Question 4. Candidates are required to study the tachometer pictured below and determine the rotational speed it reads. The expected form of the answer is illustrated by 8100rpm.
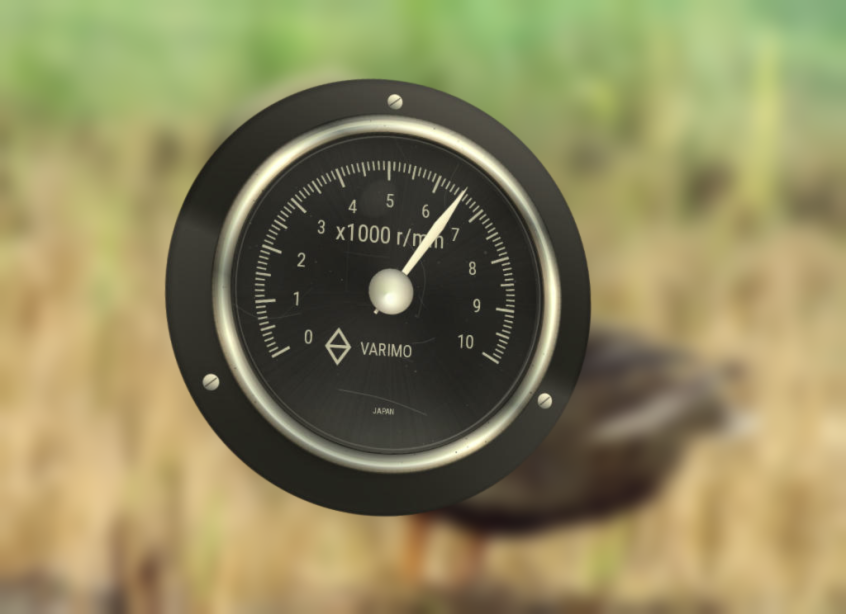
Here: 6500rpm
